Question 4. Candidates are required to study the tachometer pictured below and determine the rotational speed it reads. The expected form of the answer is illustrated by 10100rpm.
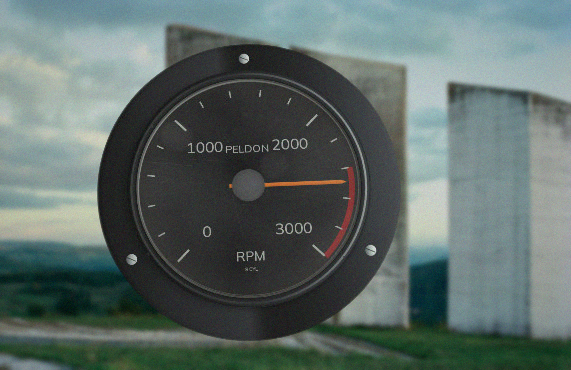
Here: 2500rpm
